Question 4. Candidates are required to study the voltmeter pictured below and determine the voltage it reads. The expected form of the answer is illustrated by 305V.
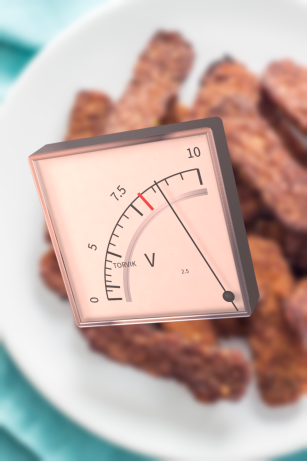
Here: 8.75V
